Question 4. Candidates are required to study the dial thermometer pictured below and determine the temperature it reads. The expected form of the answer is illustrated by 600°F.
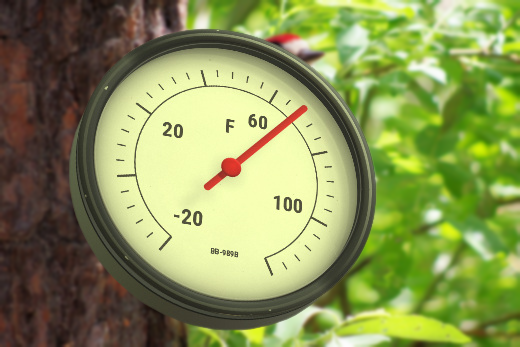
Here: 68°F
